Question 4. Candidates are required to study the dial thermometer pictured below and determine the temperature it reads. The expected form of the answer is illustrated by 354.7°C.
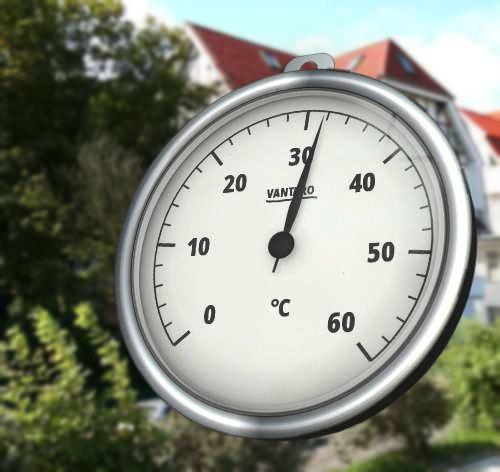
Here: 32°C
